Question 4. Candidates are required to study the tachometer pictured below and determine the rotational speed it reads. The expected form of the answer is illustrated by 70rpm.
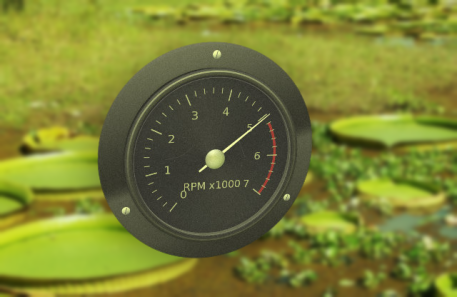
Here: 5000rpm
